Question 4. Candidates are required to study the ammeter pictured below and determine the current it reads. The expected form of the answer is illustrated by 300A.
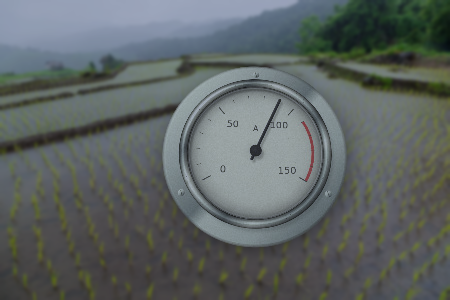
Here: 90A
